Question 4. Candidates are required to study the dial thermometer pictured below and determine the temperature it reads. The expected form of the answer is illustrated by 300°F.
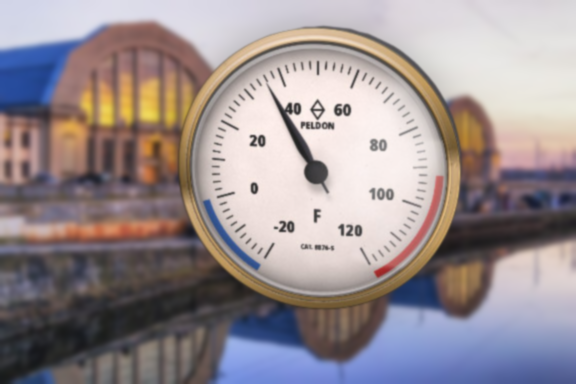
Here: 36°F
